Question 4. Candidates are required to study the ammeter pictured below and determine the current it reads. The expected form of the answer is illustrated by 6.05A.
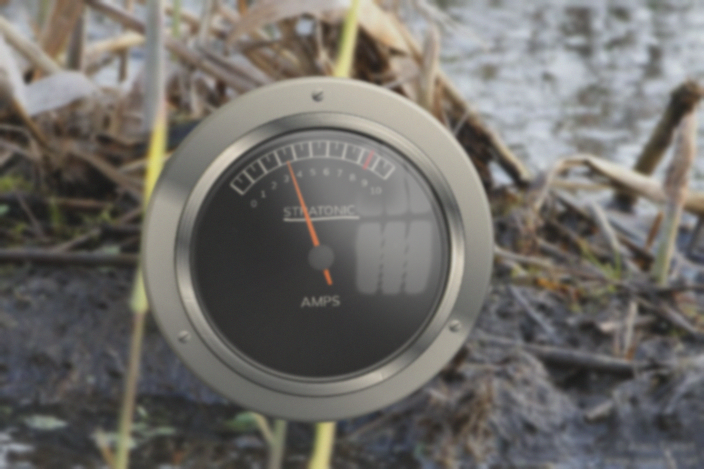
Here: 3.5A
